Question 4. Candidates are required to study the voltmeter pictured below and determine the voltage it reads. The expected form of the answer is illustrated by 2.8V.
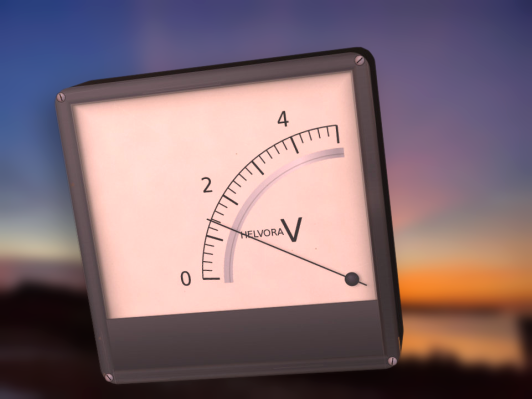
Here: 1.4V
